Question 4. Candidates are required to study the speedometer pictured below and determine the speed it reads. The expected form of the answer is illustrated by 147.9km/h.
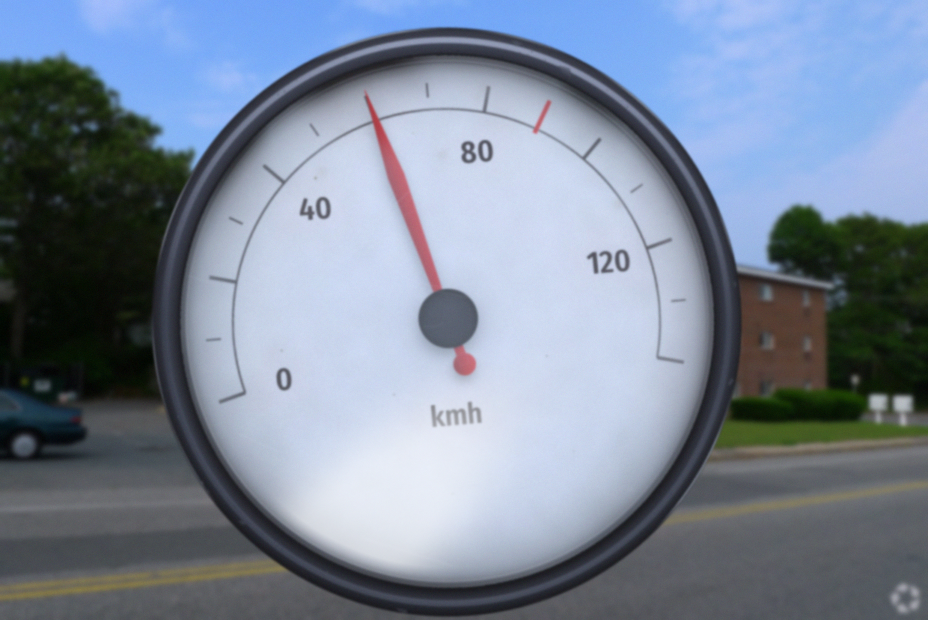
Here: 60km/h
